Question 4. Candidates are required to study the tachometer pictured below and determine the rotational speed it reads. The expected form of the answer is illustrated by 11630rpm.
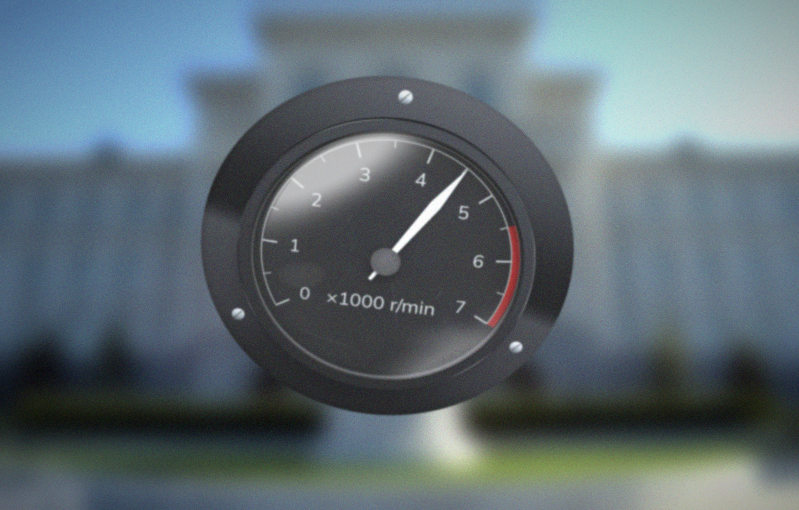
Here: 4500rpm
